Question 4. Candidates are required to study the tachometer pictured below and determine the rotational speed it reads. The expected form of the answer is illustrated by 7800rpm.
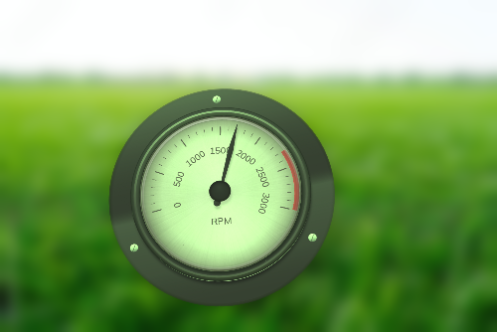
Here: 1700rpm
